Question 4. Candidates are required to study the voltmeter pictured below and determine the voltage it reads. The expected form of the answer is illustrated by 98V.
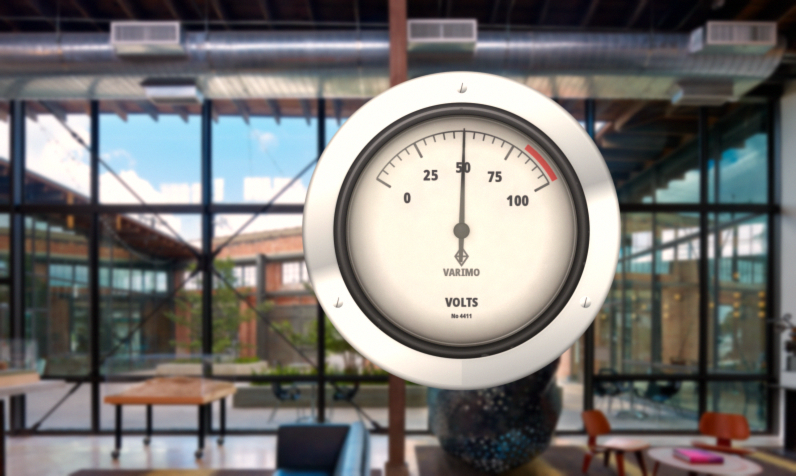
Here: 50V
